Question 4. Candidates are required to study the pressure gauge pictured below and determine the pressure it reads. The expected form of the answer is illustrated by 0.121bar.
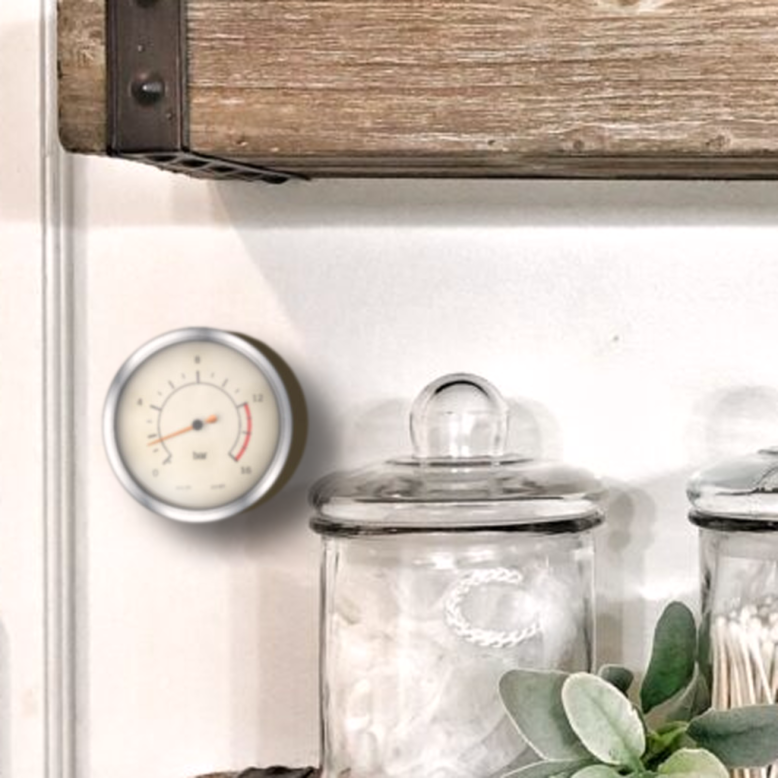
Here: 1.5bar
